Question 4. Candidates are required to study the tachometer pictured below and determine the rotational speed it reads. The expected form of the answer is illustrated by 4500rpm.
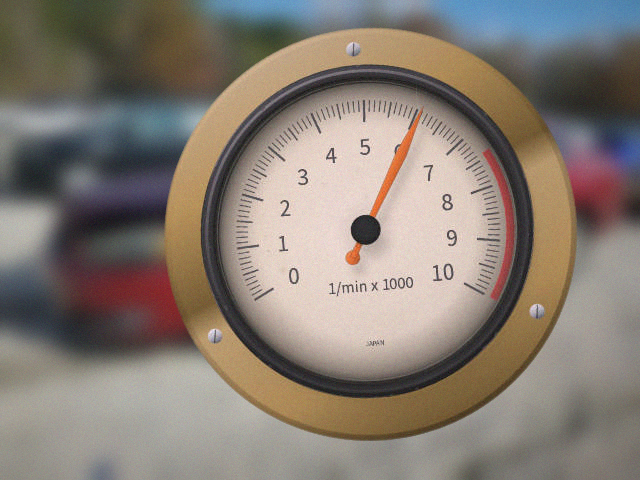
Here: 6100rpm
